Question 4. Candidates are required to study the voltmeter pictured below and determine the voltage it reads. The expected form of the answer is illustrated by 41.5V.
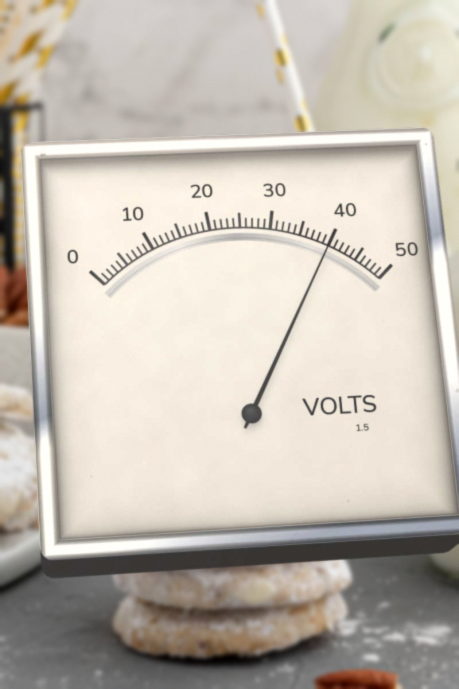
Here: 40V
